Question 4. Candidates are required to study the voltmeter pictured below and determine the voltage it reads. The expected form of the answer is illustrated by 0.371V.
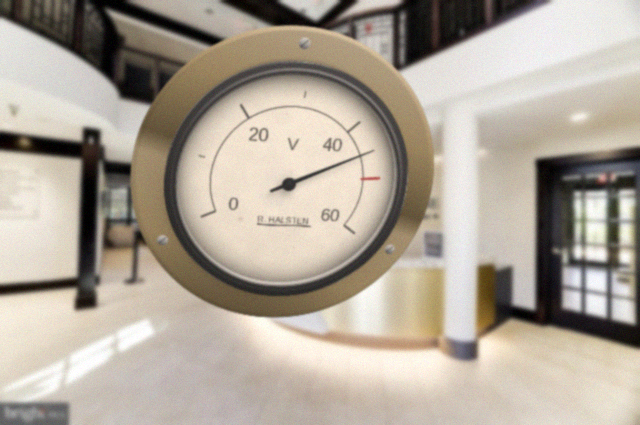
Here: 45V
